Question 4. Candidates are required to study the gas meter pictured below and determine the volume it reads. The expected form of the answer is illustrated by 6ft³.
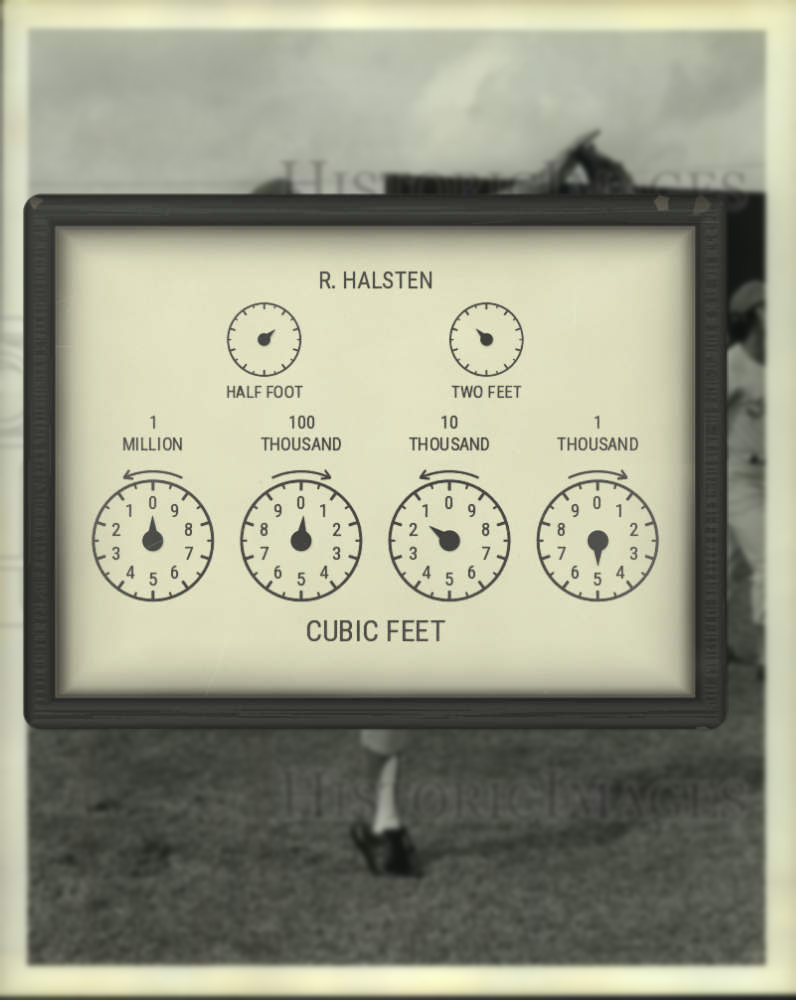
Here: 1500ft³
